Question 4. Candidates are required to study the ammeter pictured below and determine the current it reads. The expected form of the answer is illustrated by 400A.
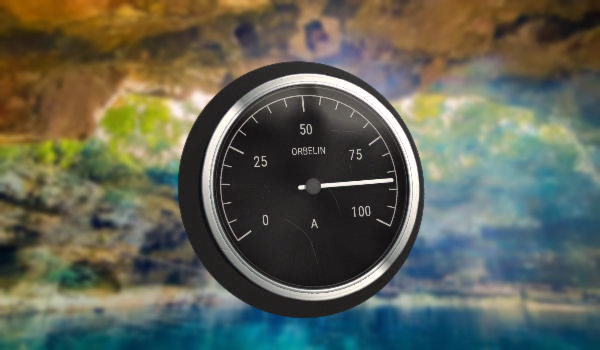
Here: 87.5A
